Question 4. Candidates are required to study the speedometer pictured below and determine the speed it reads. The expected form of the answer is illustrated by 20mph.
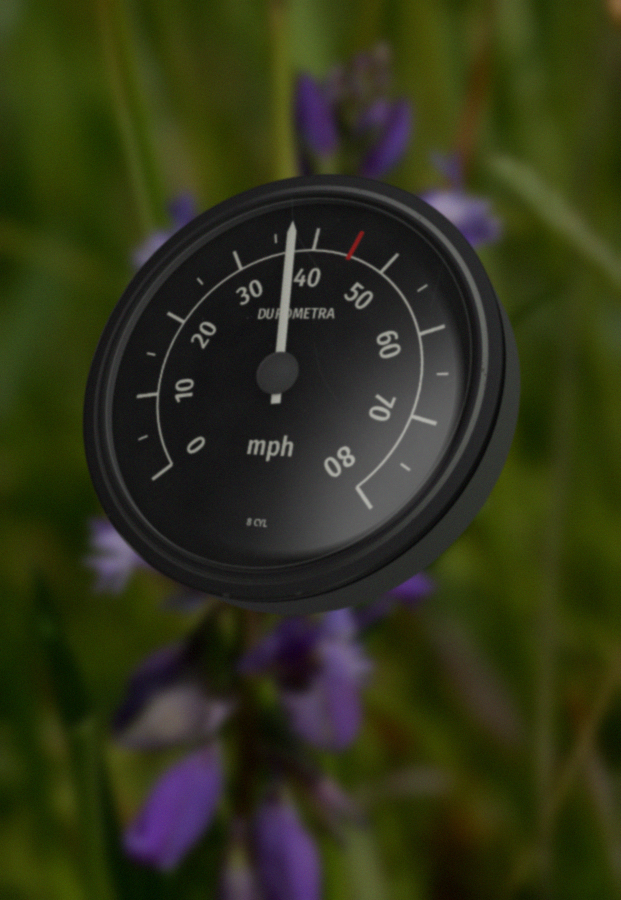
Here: 37.5mph
